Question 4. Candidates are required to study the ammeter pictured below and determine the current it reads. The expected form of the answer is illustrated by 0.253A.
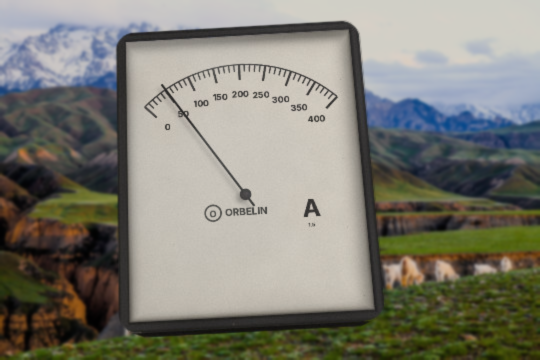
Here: 50A
